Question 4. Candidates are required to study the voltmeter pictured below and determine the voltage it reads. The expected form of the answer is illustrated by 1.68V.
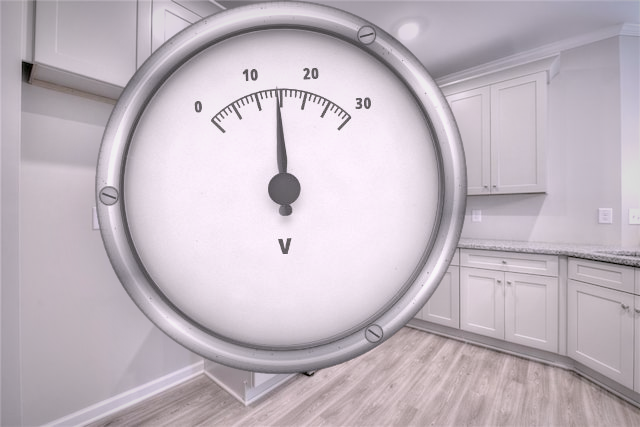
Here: 14V
